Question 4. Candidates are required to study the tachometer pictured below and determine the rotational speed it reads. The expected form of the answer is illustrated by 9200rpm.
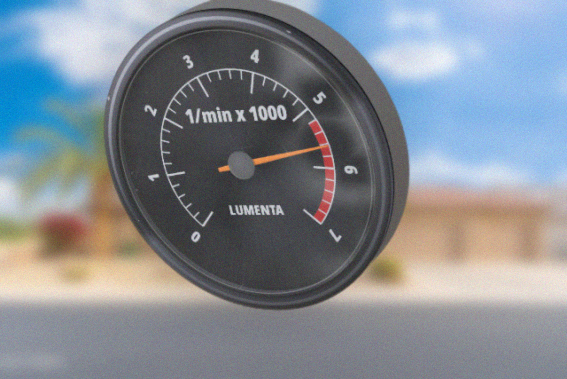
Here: 5600rpm
